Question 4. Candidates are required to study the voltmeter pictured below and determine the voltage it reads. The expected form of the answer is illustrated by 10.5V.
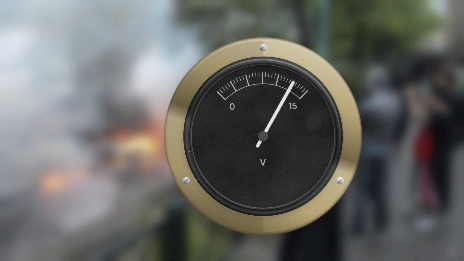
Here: 12.5V
